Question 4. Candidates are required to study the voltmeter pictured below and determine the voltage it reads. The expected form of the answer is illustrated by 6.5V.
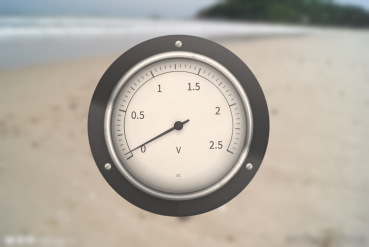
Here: 0.05V
